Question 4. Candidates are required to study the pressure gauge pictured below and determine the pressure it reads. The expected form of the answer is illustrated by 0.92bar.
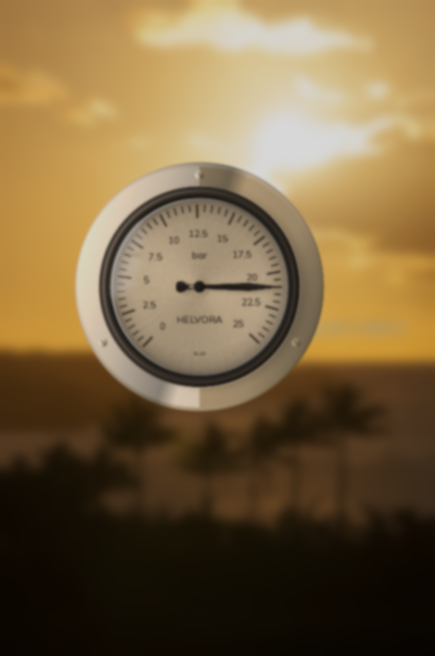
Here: 21bar
